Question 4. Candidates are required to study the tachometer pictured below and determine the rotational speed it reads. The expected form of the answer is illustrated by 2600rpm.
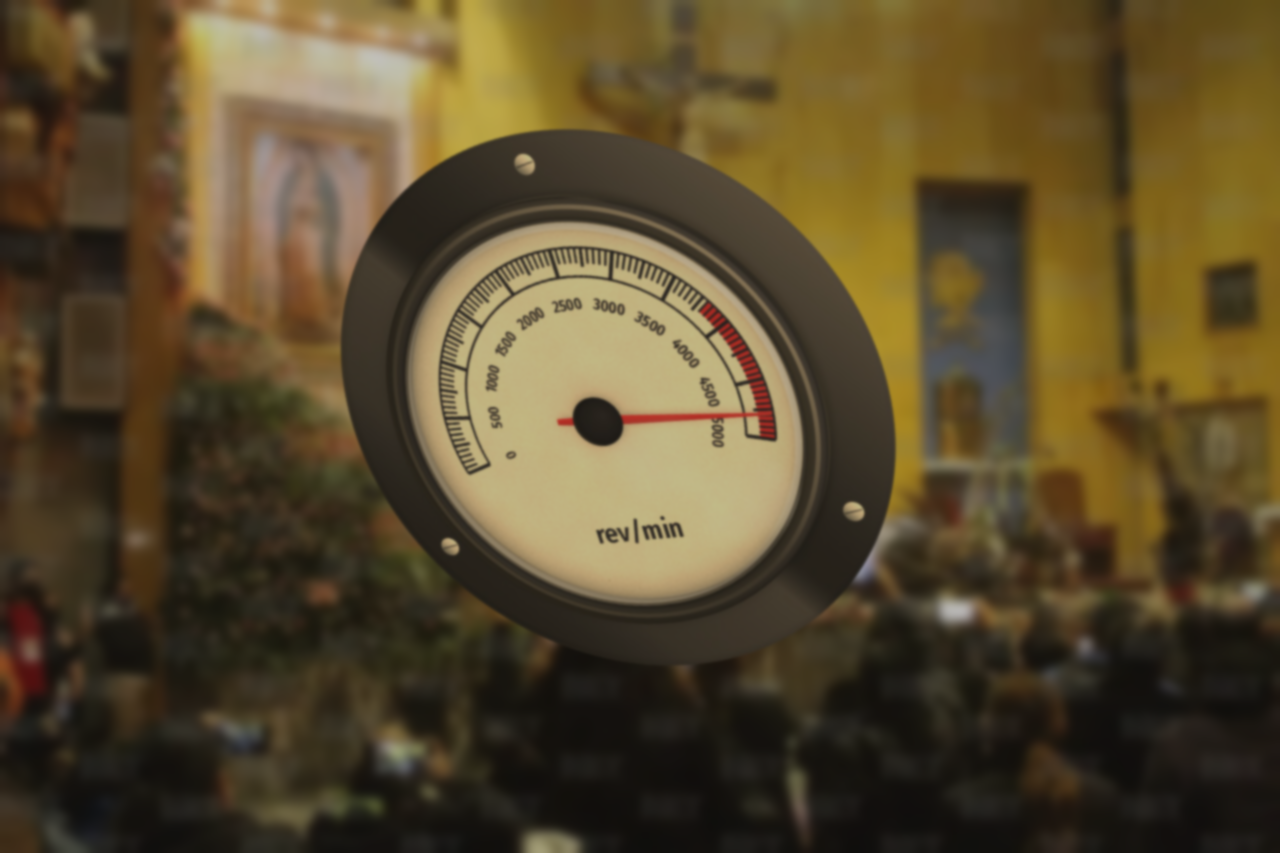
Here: 4750rpm
